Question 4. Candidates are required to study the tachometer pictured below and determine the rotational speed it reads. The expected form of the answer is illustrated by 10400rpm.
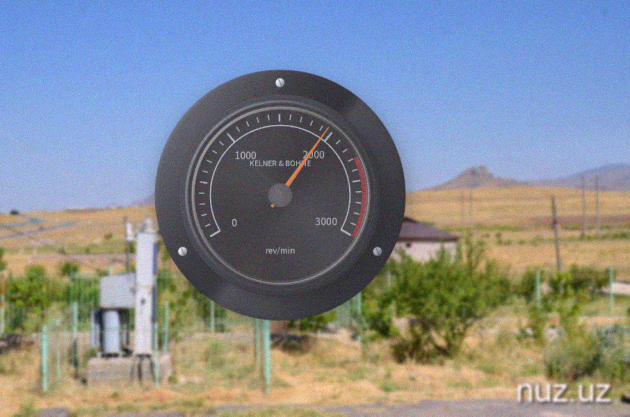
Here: 1950rpm
